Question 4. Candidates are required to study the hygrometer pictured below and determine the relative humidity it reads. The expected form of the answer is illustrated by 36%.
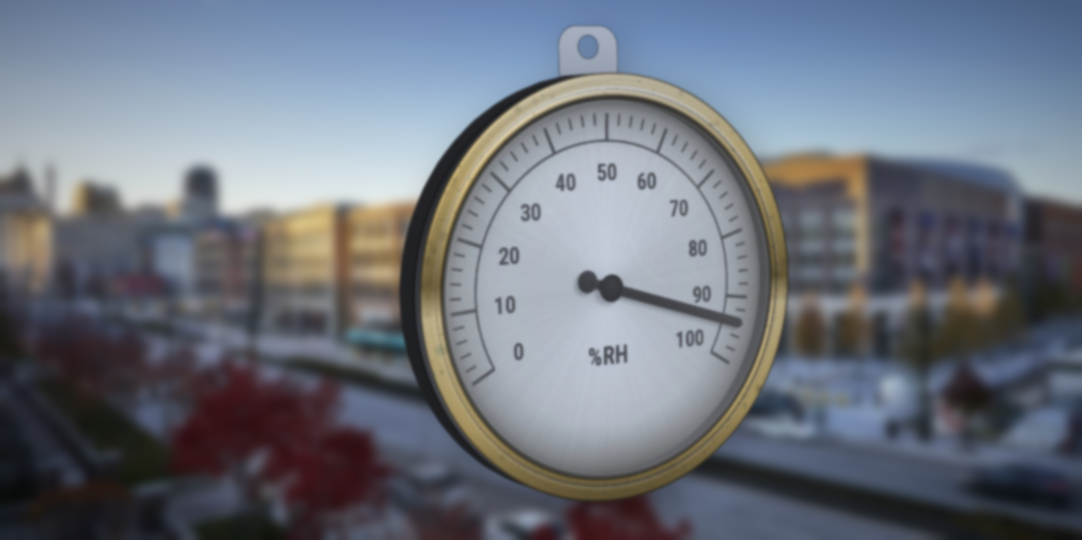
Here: 94%
